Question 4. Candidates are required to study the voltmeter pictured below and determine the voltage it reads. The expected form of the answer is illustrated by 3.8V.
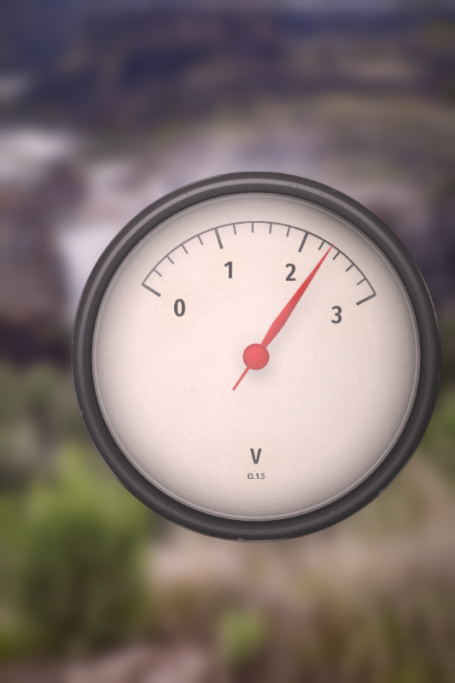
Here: 2.3V
